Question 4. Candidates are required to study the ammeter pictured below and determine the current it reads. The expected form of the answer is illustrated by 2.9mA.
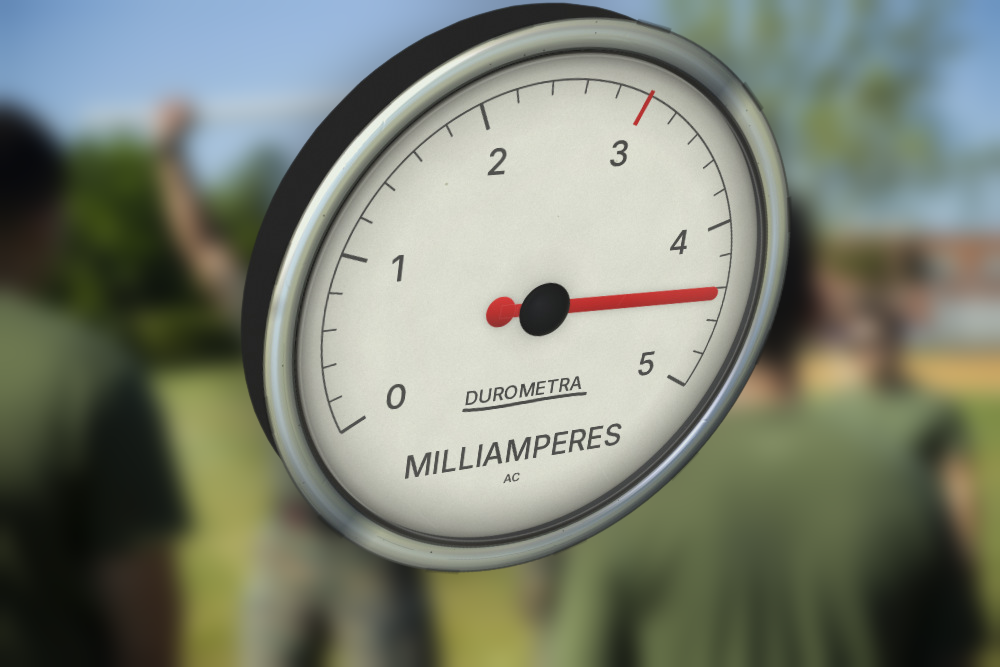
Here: 4.4mA
